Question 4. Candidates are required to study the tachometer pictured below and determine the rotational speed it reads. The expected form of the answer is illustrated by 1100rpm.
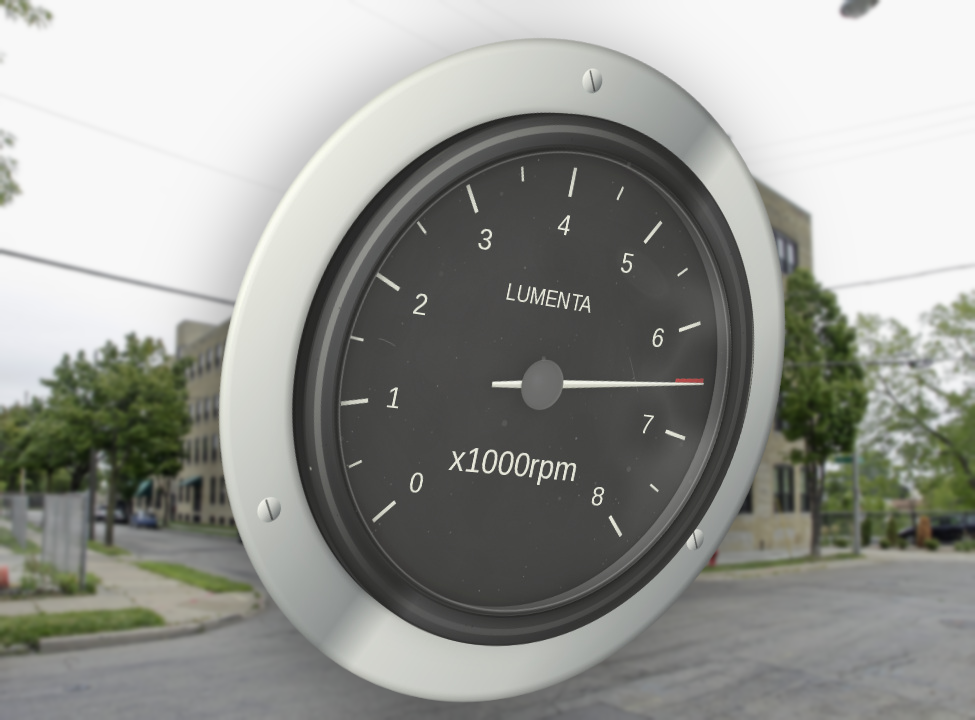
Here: 6500rpm
